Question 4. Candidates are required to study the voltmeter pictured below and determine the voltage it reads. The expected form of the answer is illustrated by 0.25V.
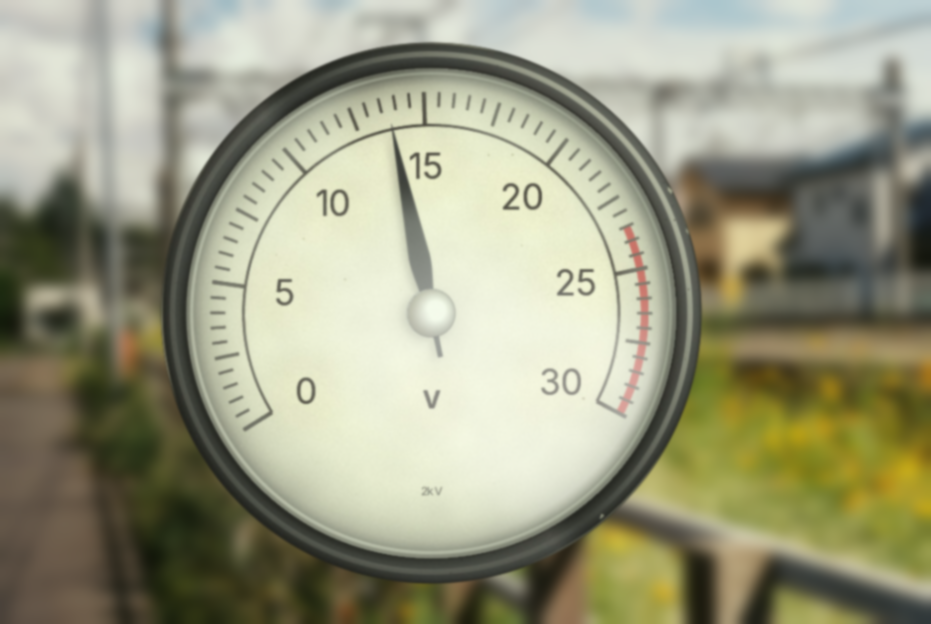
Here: 13.75V
